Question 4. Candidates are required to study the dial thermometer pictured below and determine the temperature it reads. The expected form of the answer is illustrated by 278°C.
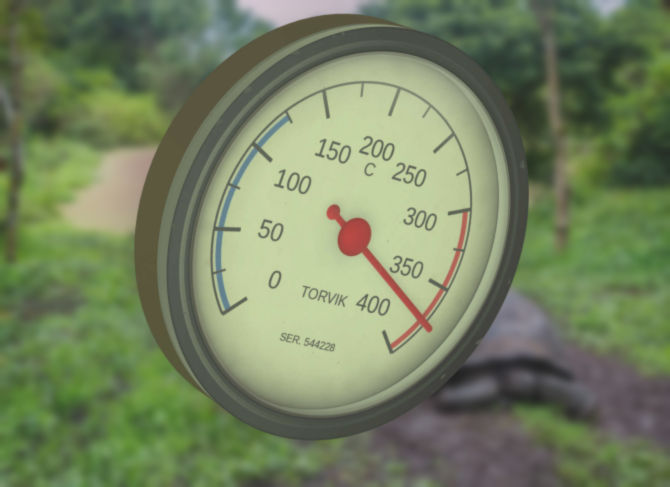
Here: 375°C
